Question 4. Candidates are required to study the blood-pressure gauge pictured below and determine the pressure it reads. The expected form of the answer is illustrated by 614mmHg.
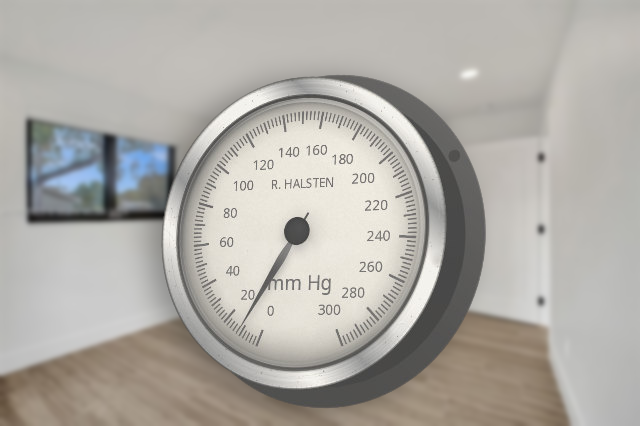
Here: 10mmHg
